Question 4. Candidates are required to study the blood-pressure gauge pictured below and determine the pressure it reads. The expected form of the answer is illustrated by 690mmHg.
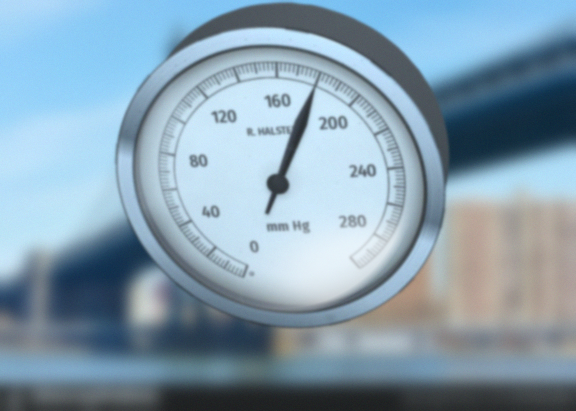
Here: 180mmHg
